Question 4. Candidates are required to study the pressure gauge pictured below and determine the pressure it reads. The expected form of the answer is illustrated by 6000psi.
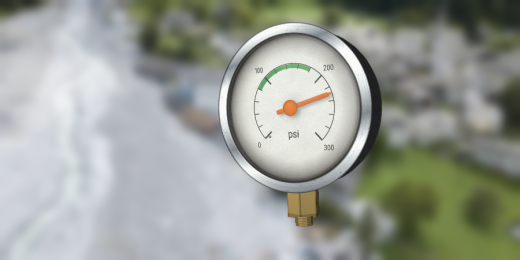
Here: 230psi
